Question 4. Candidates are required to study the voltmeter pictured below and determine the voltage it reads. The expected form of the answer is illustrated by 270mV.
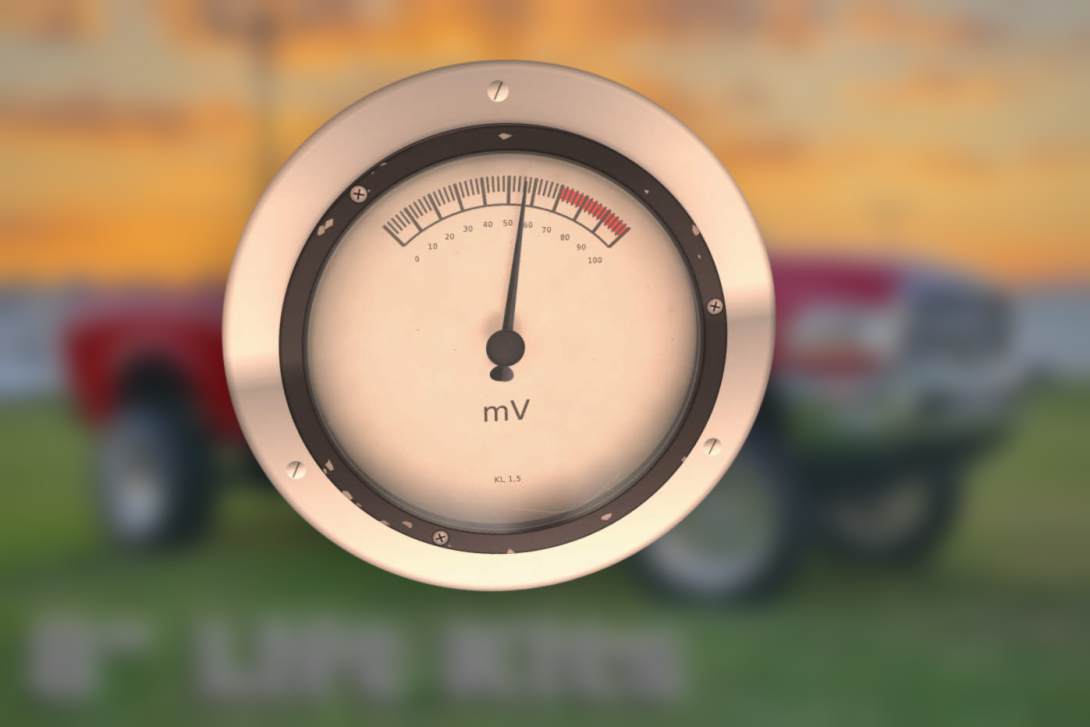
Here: 56mV
